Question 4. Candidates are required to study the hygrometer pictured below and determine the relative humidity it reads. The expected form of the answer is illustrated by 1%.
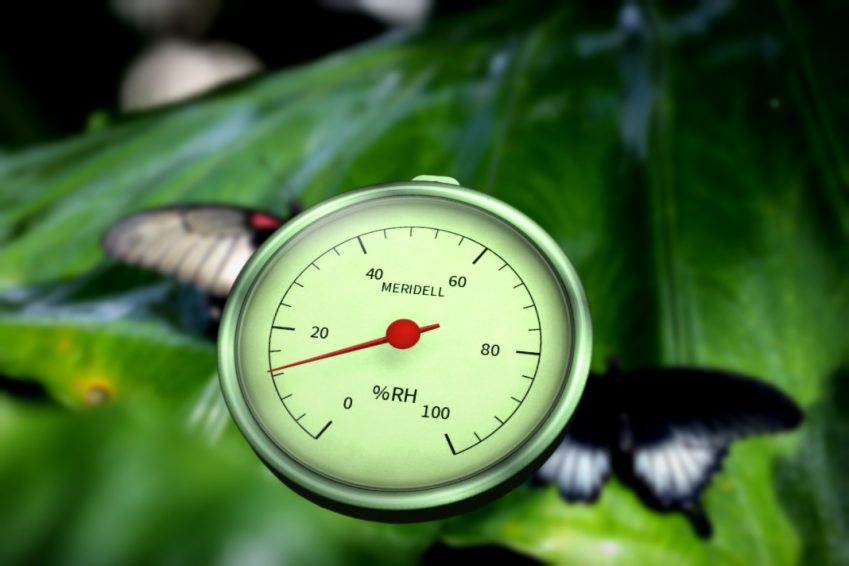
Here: 12%
